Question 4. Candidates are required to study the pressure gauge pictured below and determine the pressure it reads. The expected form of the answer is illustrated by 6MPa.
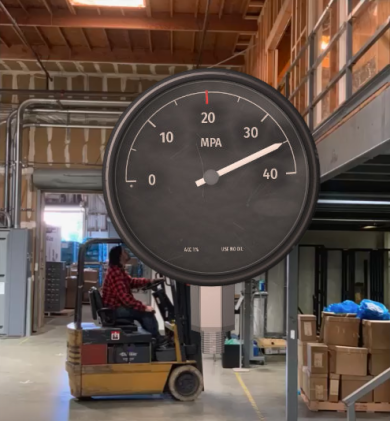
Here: 35MPa
